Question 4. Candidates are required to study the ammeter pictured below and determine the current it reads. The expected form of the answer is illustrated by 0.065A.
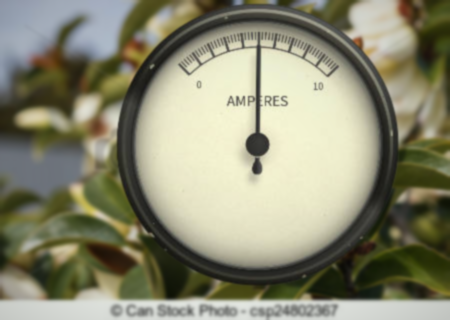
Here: 5A
